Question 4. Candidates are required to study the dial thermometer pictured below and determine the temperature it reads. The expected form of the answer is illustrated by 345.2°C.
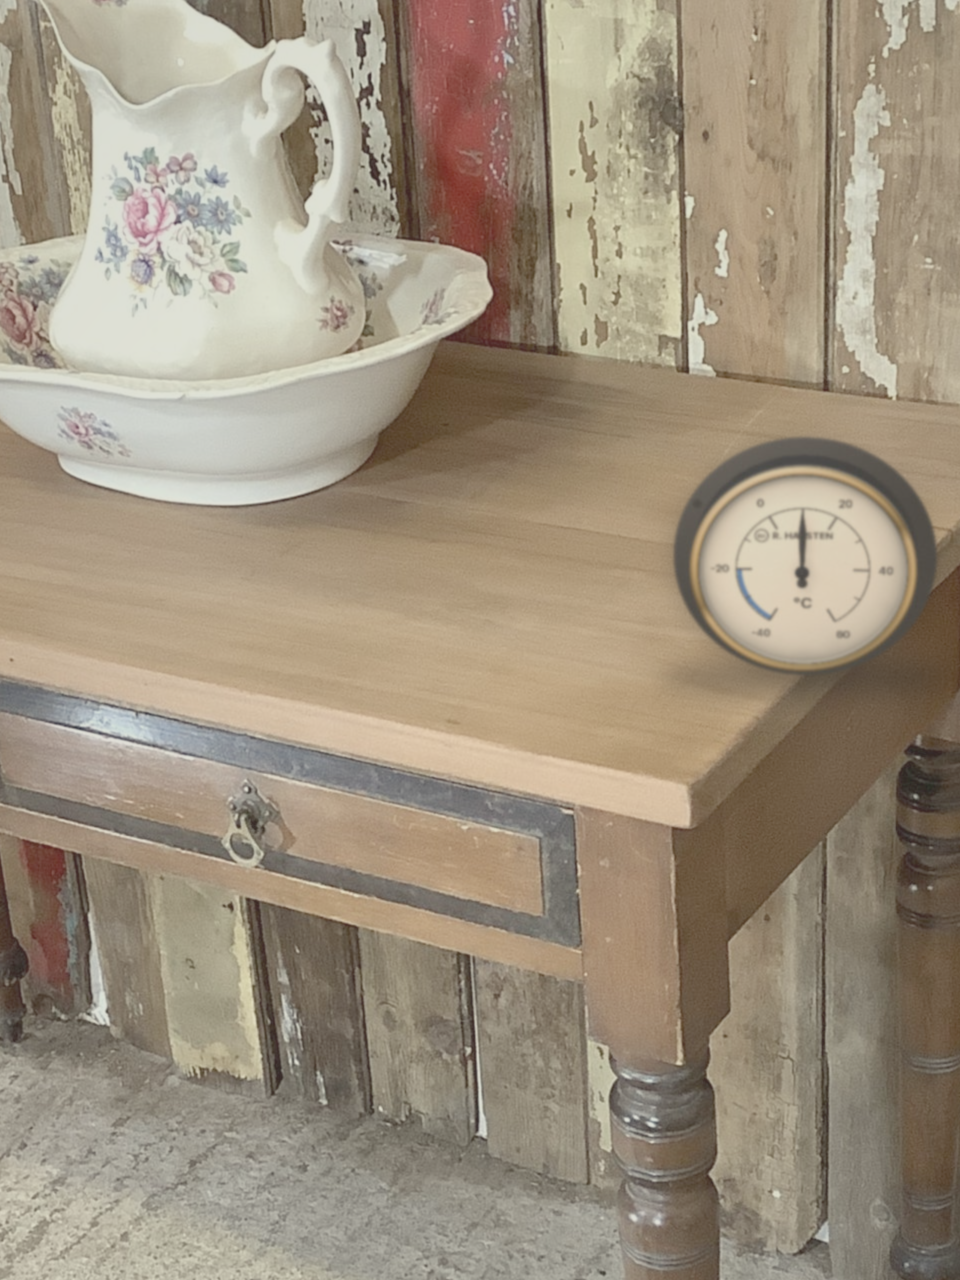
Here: 10°C
